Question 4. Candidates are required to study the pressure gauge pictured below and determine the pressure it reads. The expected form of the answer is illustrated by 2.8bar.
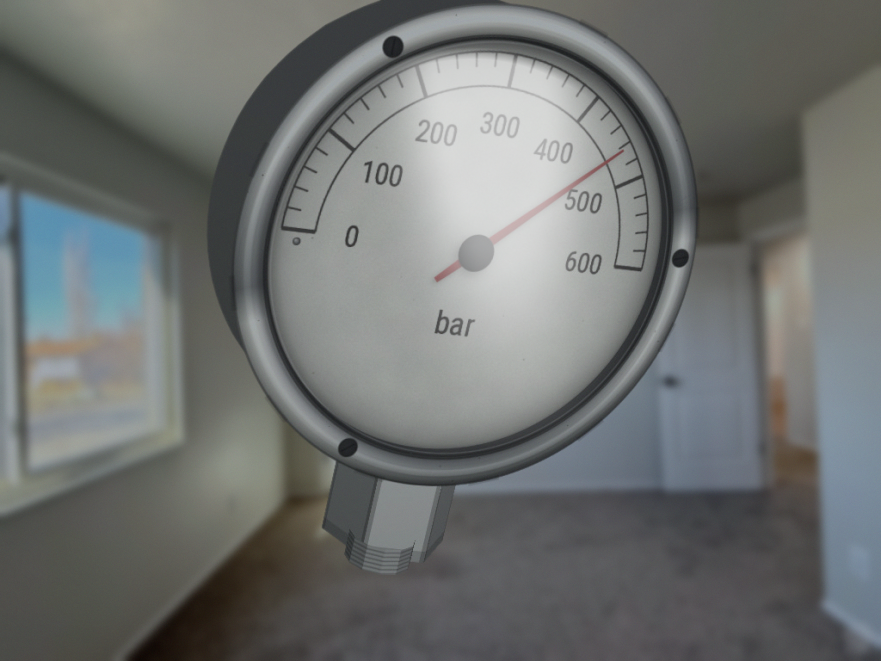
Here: 460bar
